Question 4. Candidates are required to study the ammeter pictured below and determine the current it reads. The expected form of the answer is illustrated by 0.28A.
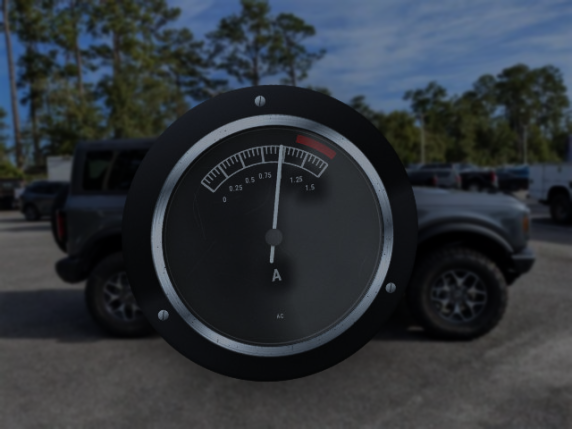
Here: 0.95A
